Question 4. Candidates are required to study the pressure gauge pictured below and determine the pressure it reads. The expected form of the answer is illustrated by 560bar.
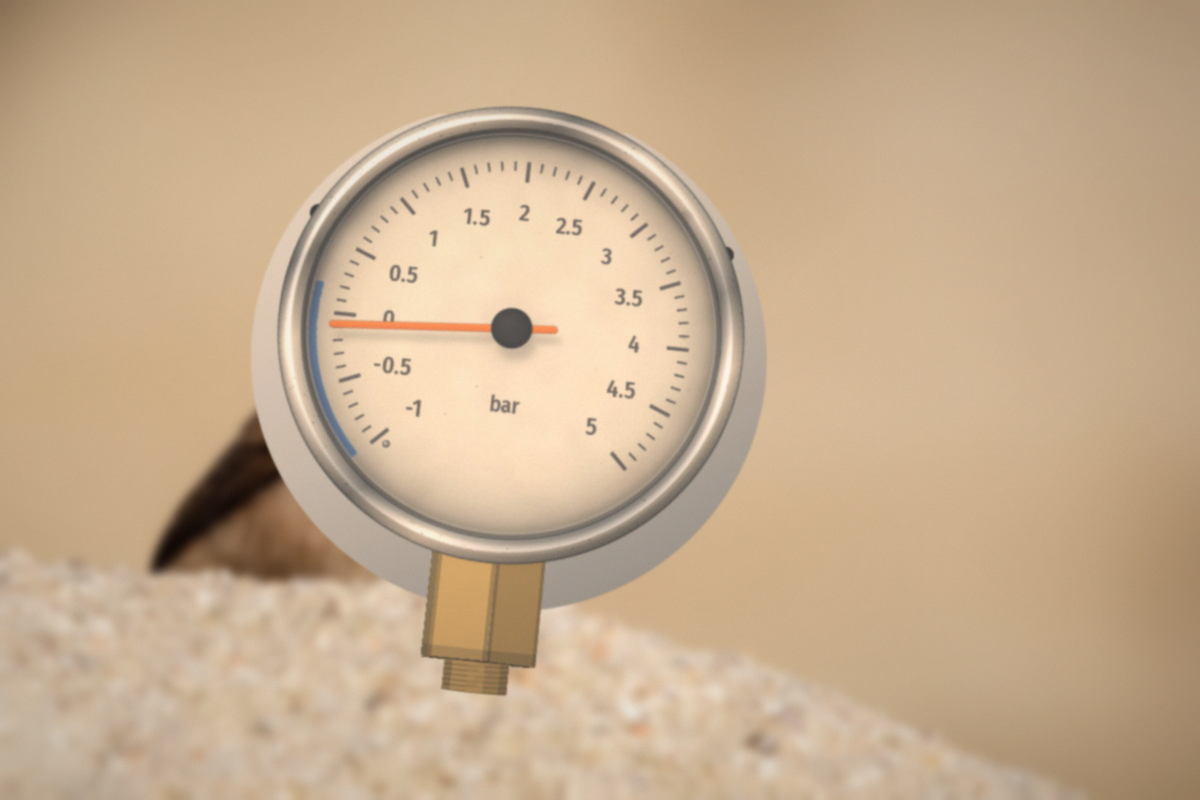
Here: -0.1bar
